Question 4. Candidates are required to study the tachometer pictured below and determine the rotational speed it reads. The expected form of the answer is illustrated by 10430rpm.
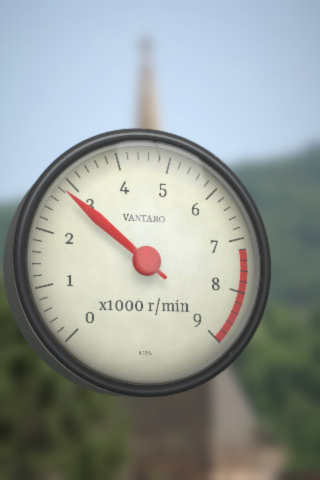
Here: 2800rpm
